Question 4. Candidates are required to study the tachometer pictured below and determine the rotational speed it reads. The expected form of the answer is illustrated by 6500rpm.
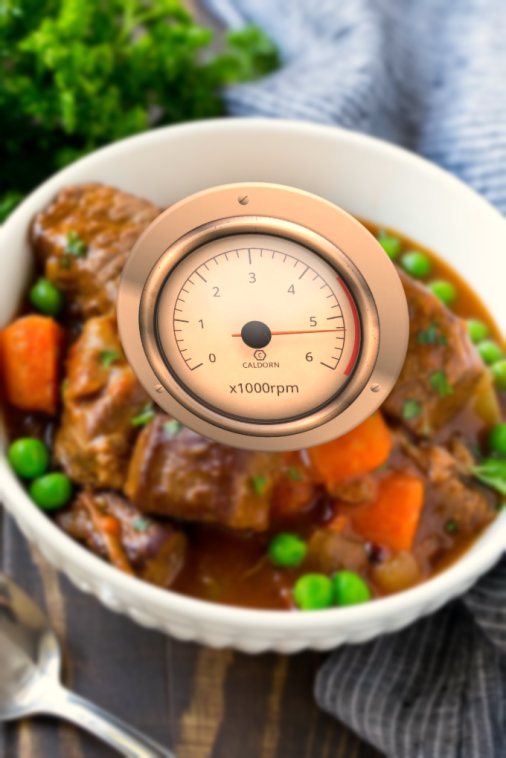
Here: 5200rpm
